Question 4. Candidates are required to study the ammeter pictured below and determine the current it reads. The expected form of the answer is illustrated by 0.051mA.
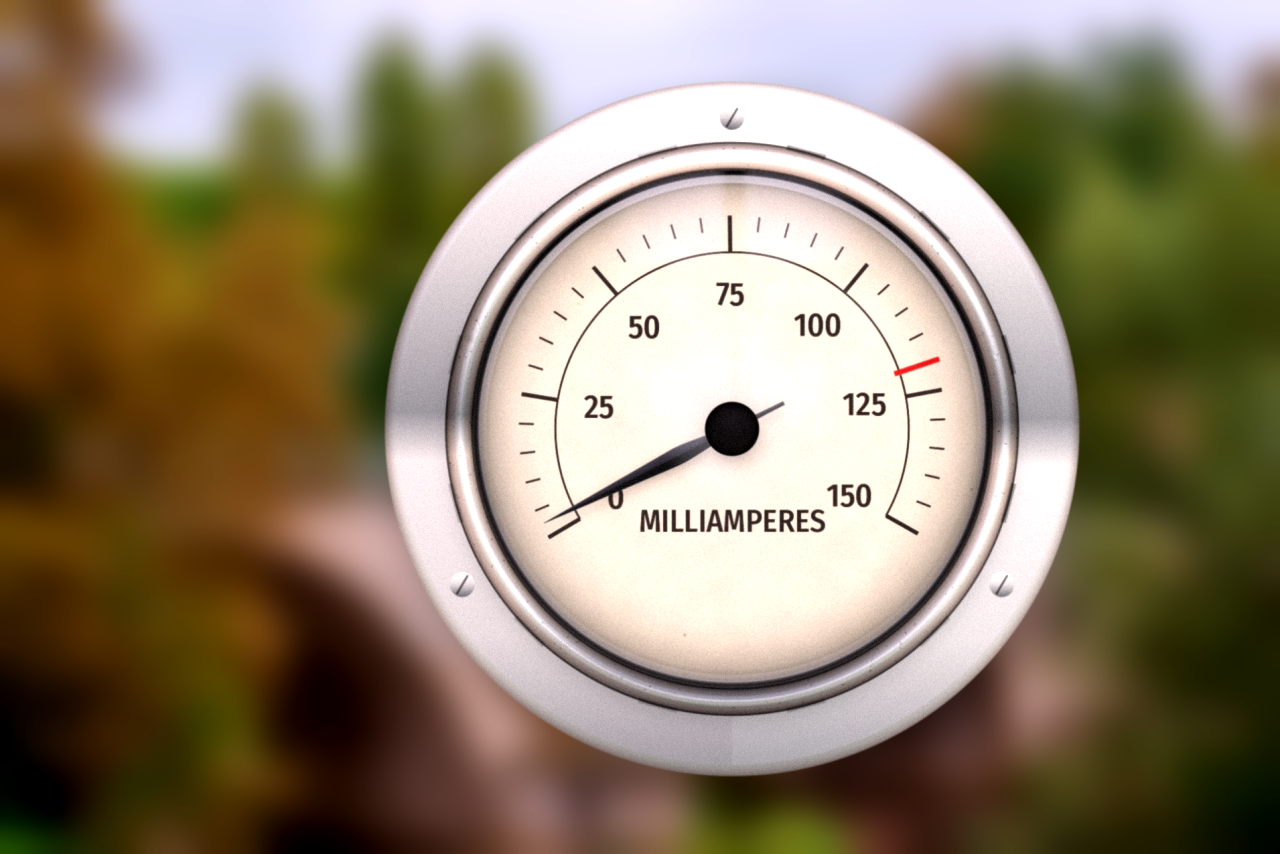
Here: 2.5mA
